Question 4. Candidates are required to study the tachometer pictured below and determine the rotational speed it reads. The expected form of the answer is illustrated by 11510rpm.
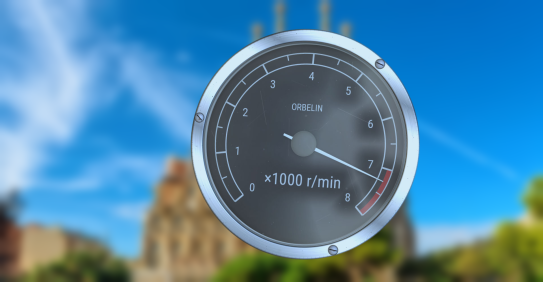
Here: 7250rpm
